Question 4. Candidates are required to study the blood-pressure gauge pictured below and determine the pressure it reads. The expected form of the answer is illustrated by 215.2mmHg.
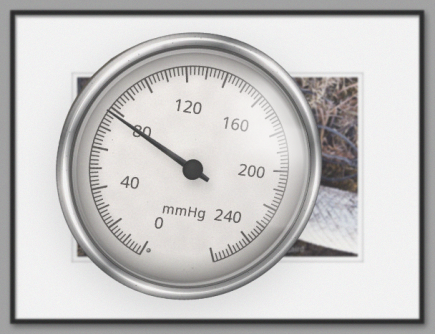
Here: 78mmHg
